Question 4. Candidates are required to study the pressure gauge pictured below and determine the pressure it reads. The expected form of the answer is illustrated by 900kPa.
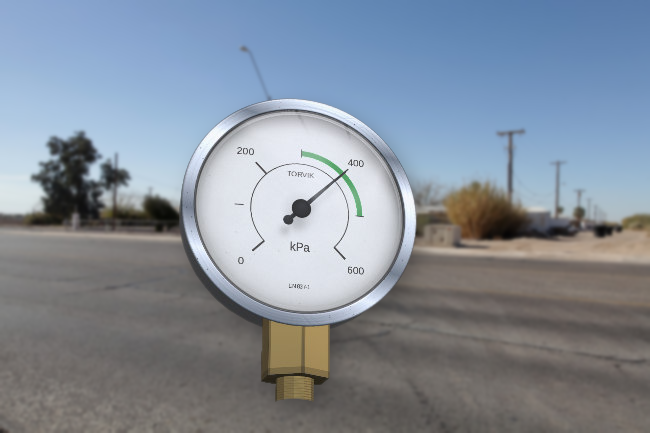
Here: 400kPa
